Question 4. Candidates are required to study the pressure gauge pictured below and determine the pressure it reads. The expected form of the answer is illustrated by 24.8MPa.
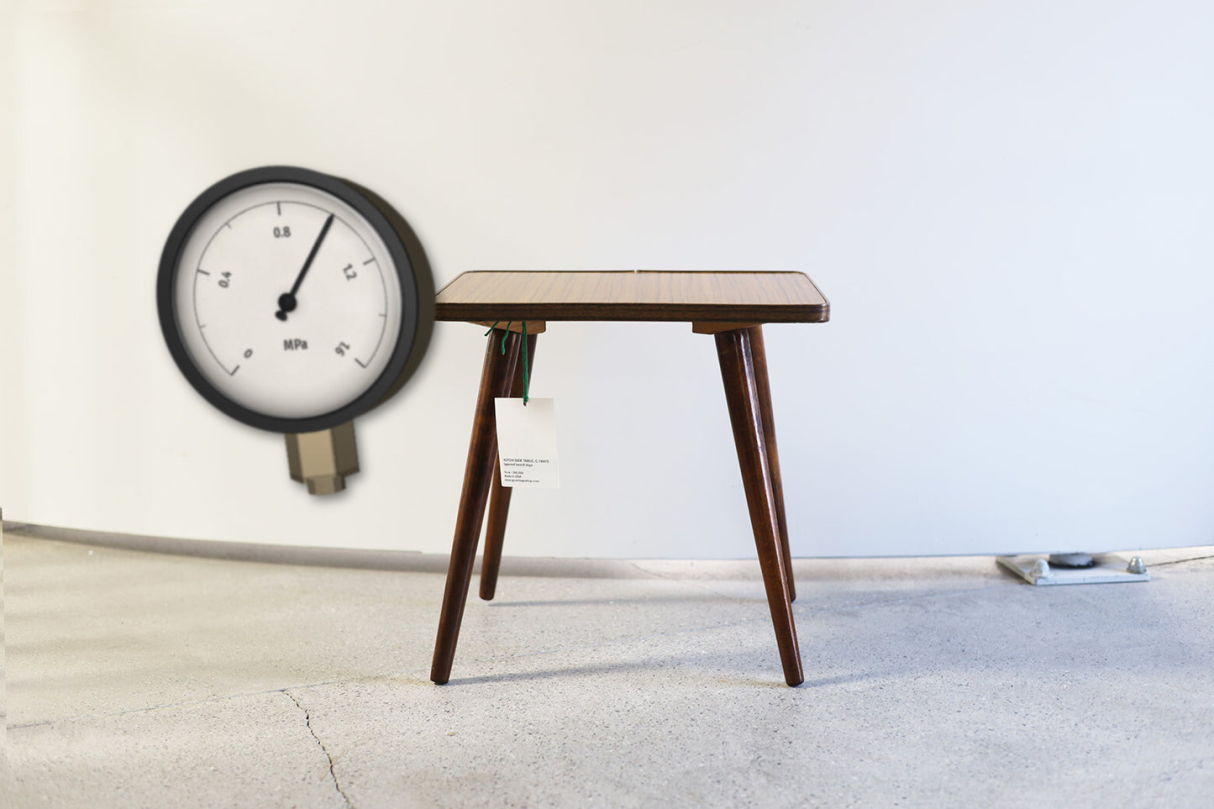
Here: 1MPa
